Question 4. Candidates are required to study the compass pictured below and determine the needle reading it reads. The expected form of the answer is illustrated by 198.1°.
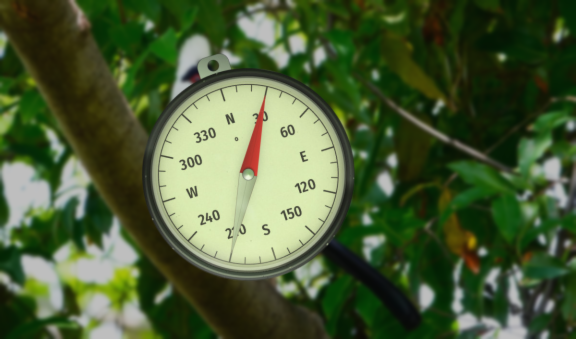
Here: 30°
